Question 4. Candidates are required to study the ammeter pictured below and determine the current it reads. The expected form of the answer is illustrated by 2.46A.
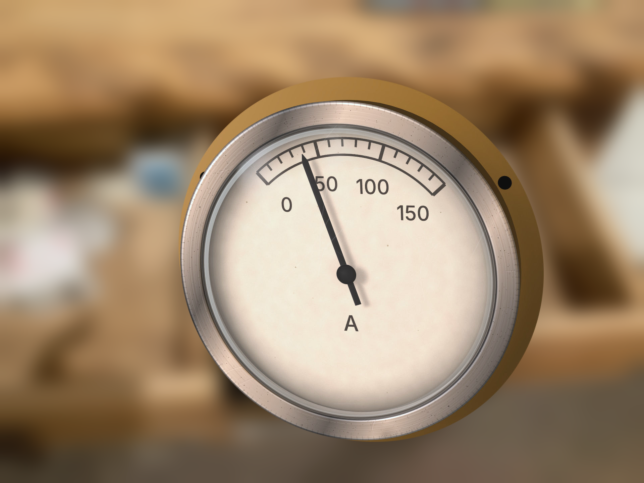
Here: 40A
